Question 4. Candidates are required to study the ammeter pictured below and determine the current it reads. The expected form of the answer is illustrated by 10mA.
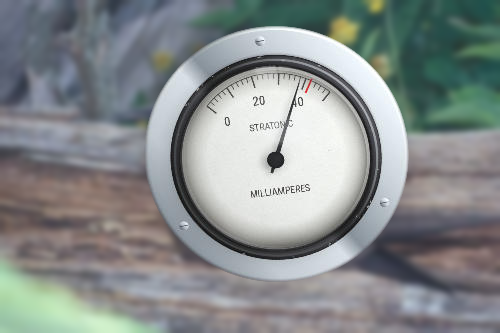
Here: 38mA
